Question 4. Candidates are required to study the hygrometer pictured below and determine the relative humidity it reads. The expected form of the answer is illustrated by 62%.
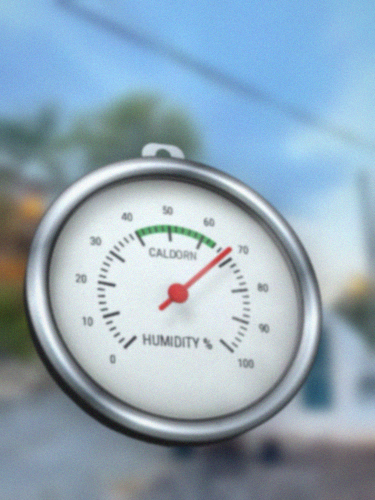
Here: 68%
